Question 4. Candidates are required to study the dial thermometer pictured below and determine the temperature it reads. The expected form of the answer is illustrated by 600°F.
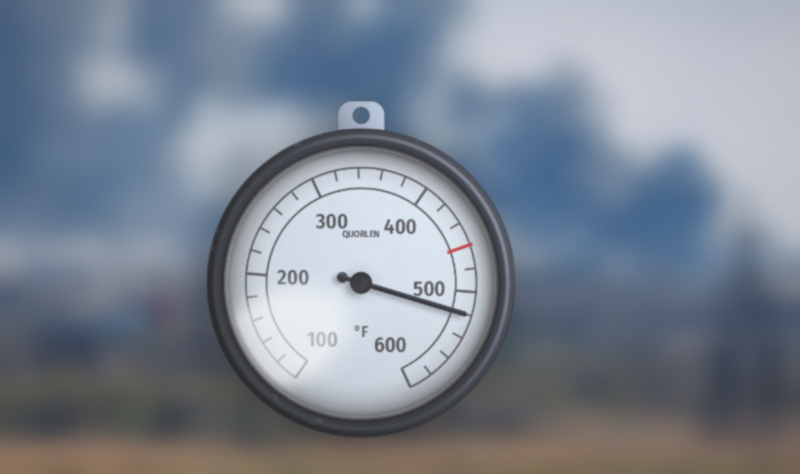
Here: 520°F
